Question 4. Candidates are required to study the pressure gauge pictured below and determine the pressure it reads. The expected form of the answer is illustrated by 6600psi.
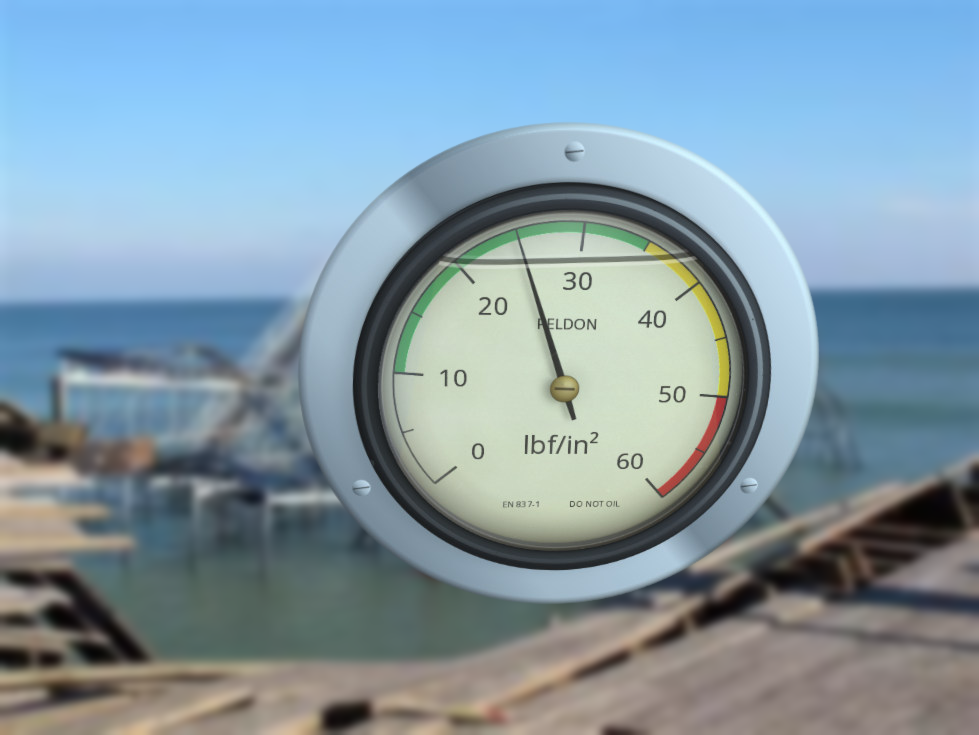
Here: 25psi
